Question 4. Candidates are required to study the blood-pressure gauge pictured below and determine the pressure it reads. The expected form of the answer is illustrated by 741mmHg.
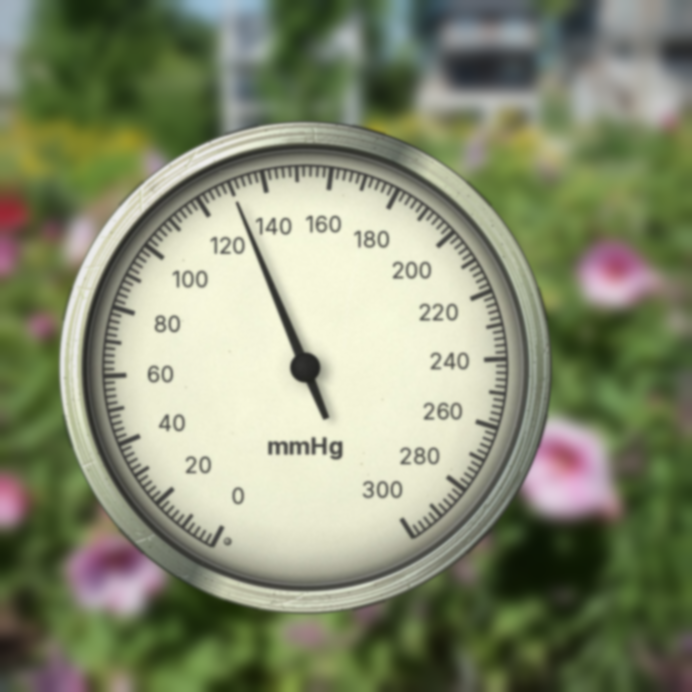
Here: 130mmHg
